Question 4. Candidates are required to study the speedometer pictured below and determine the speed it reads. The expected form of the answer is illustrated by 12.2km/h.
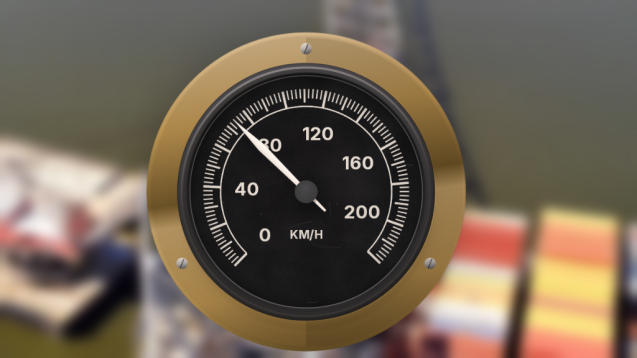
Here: 74km/h
